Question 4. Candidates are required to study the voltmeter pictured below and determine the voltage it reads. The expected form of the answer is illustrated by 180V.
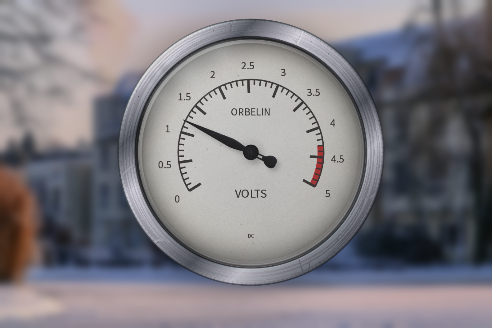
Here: 1.2V
